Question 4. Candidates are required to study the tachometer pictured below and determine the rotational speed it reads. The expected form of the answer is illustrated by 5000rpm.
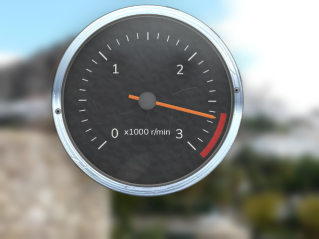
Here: 2650rpm
